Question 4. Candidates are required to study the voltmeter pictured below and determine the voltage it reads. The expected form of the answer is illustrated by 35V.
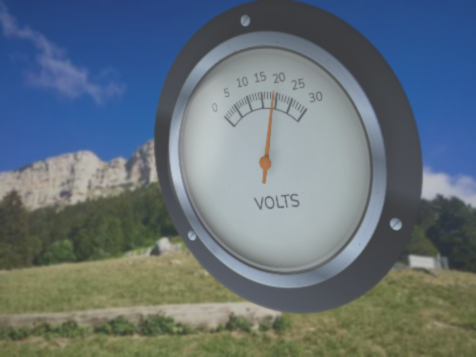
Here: 20V
